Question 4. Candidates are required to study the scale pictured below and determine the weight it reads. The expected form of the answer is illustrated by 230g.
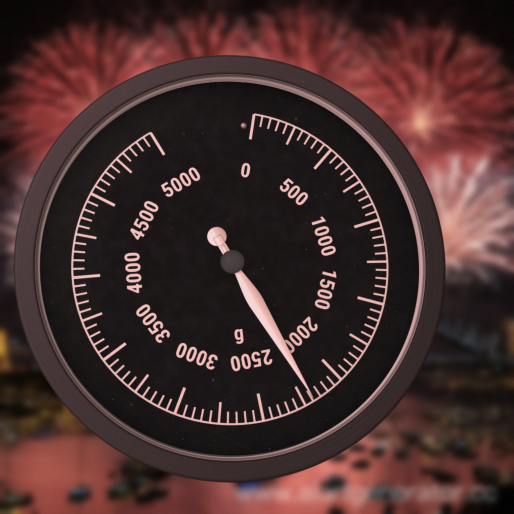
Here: 2200g
